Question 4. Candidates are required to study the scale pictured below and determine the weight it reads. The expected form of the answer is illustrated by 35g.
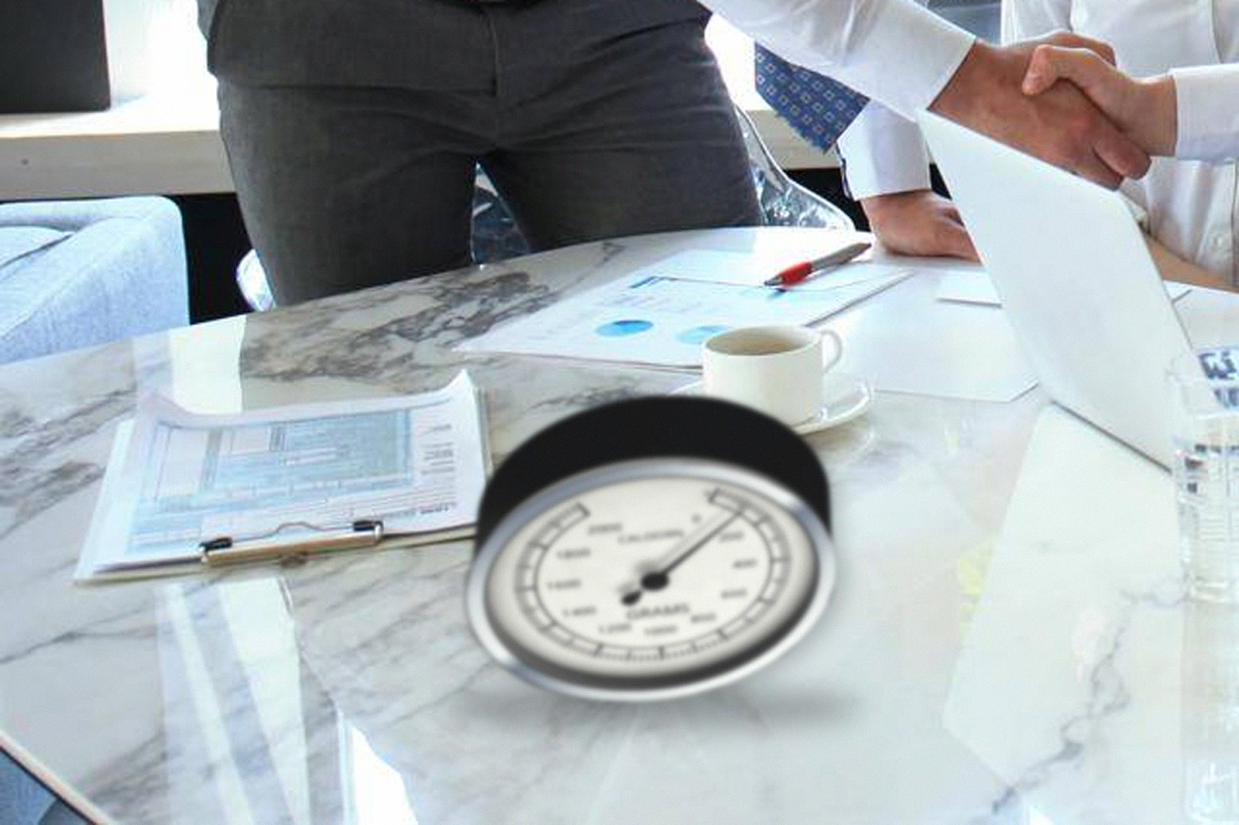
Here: 100g
